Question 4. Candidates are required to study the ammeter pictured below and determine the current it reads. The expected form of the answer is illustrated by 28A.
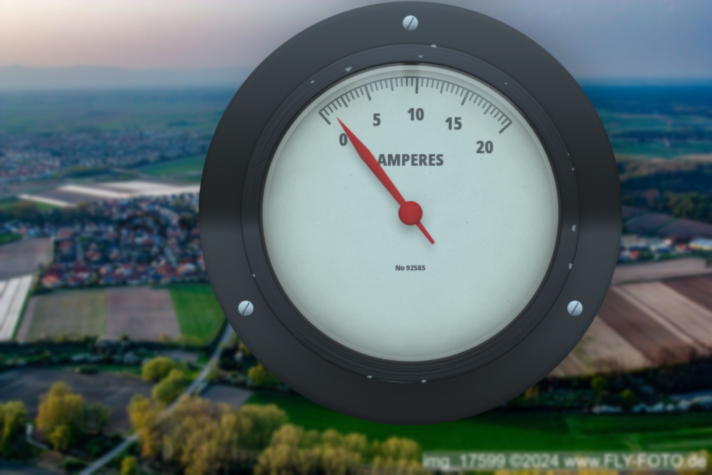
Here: 1A
